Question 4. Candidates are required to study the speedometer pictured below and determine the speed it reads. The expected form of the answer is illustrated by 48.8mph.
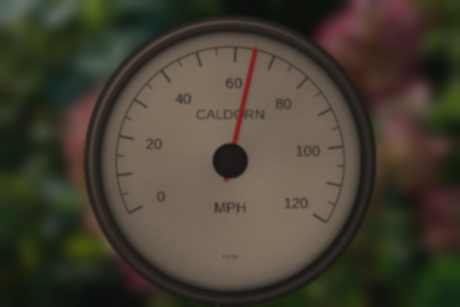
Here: 65mph
